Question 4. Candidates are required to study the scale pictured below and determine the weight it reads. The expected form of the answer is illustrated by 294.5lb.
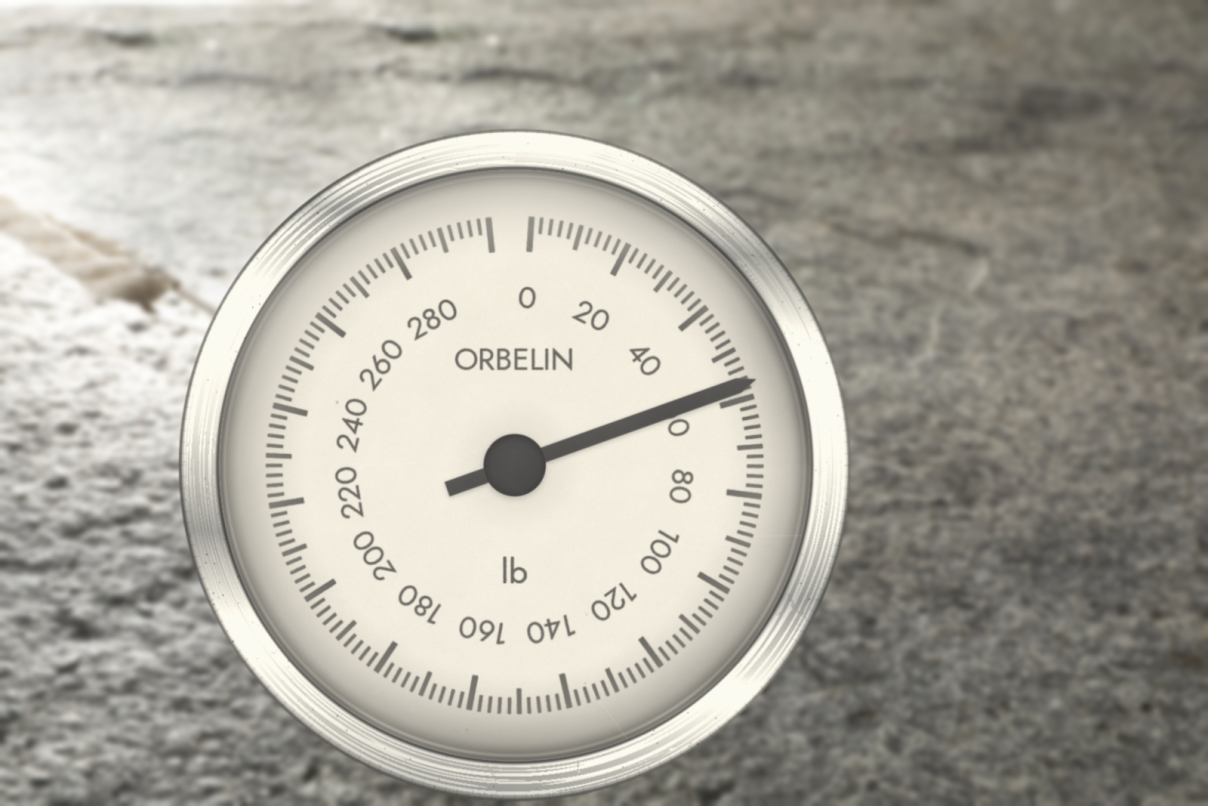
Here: 57lb
